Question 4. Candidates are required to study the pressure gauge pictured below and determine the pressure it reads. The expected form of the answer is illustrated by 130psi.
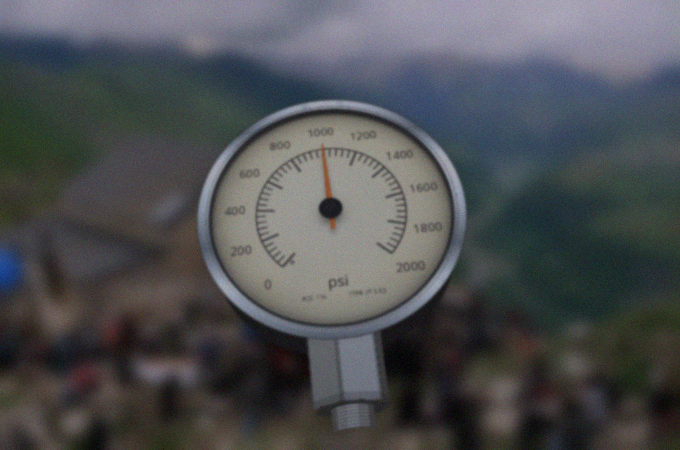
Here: 1000psi
